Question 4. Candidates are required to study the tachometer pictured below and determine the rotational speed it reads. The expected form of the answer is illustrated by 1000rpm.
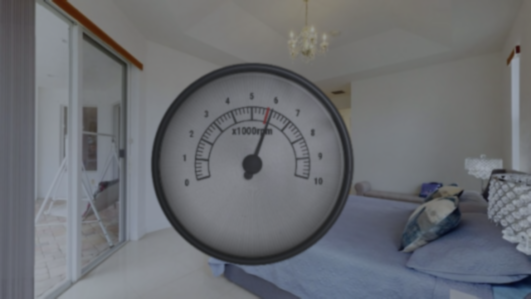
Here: 6000rpm
